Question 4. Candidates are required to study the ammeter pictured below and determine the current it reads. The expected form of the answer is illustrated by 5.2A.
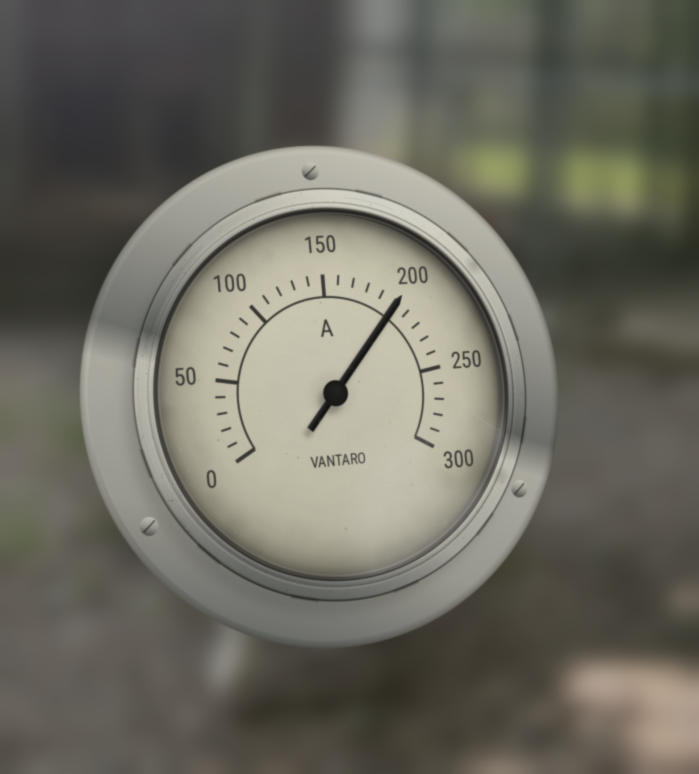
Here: 200A
